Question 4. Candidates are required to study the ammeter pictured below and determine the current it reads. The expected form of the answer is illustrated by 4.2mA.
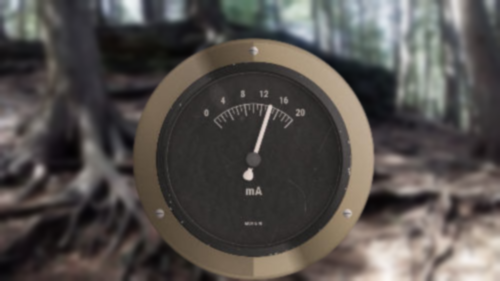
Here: 14mA
